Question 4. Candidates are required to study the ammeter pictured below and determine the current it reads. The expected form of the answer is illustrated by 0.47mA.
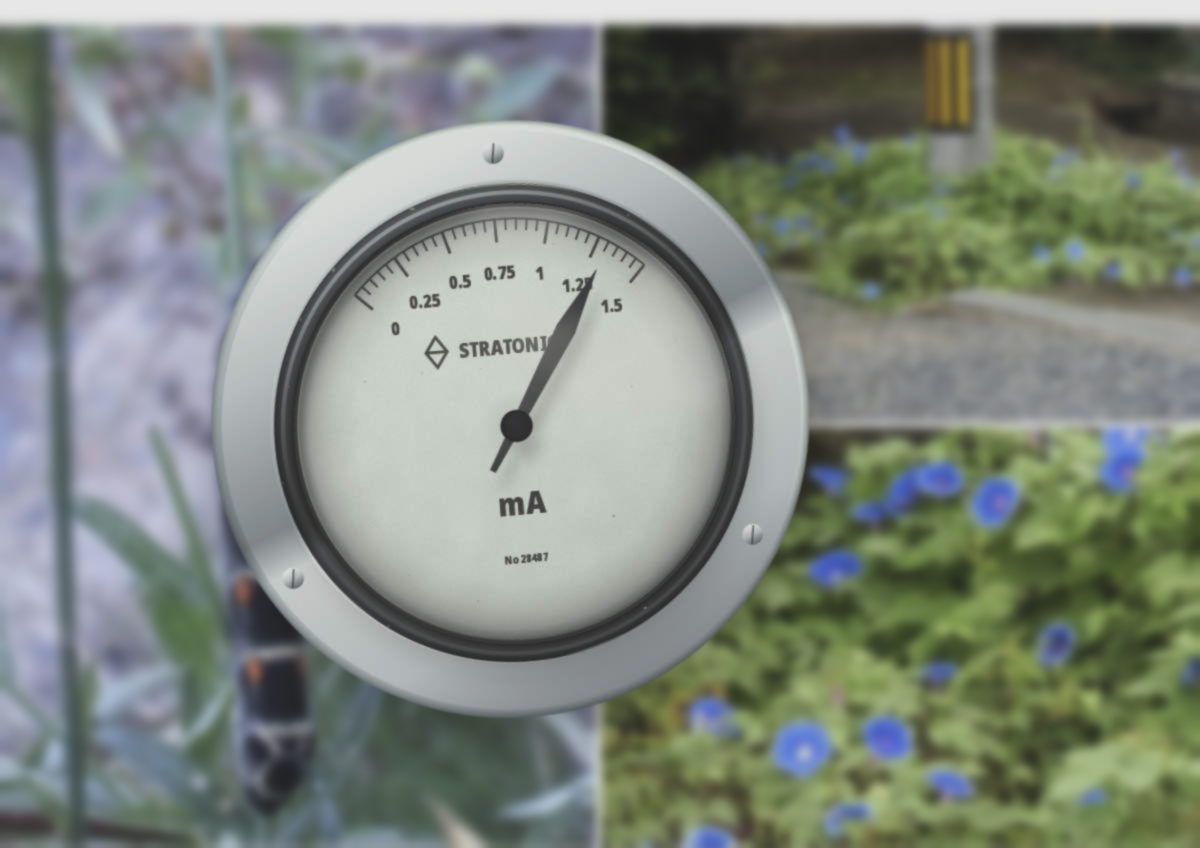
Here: 1.3mA
